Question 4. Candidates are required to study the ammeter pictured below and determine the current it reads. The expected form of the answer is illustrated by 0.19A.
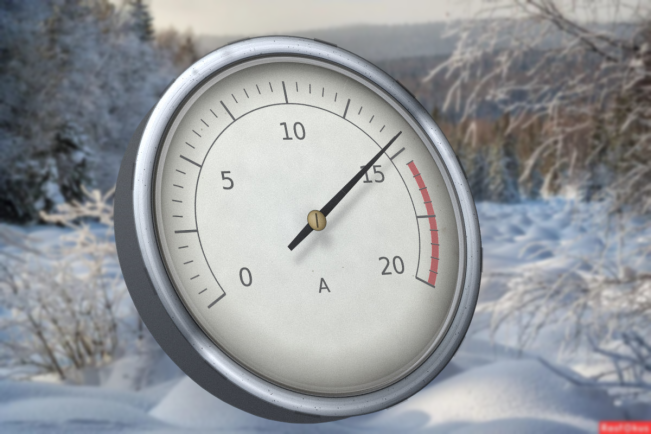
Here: 14.5A
